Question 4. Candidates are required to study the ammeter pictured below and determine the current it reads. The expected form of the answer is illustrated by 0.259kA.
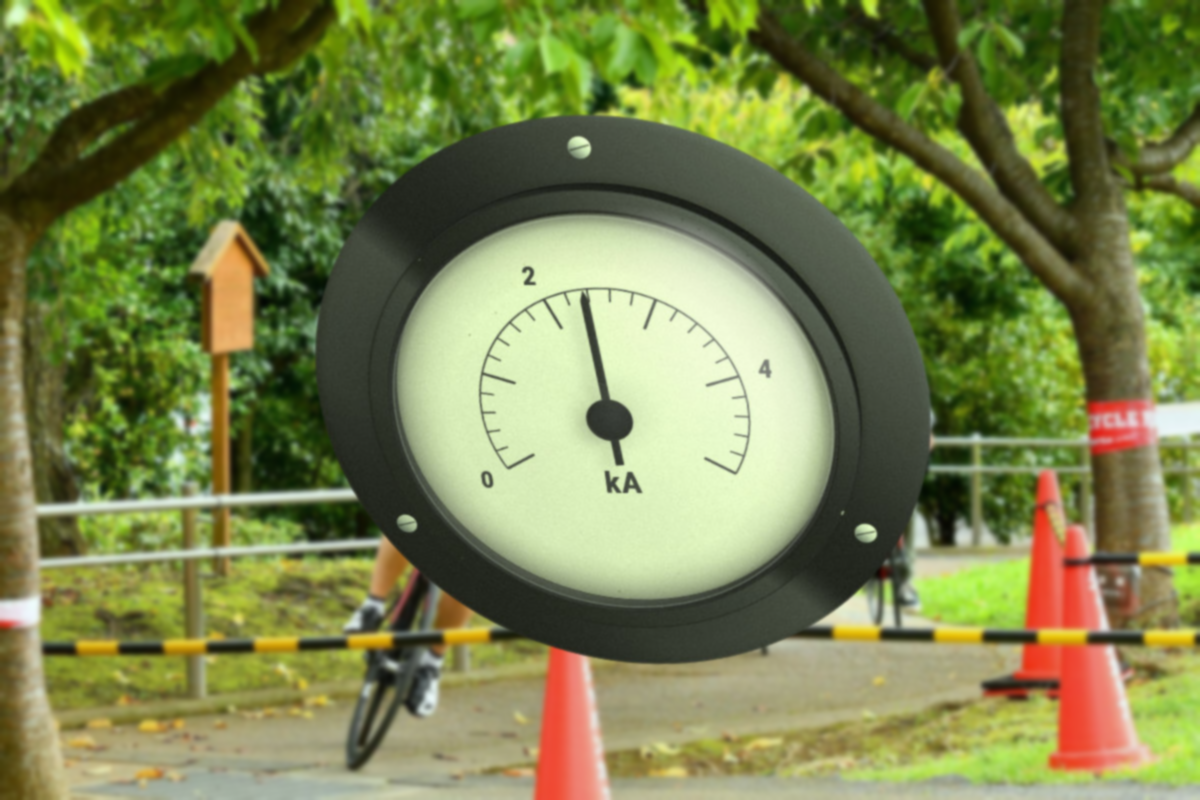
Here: 2.4kA
